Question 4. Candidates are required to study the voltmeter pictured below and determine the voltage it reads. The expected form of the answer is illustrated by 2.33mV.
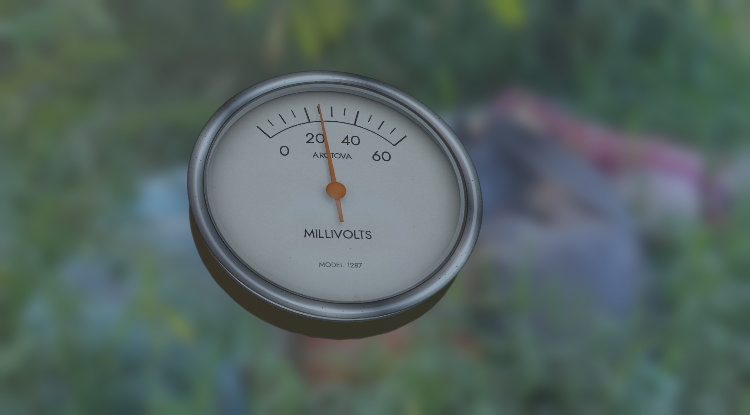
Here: 25mV
